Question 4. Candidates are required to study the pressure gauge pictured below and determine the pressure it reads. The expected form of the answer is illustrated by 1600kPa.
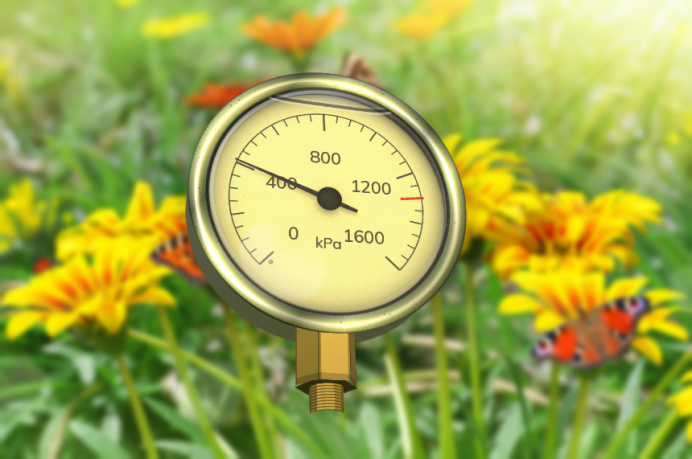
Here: 400kPa
